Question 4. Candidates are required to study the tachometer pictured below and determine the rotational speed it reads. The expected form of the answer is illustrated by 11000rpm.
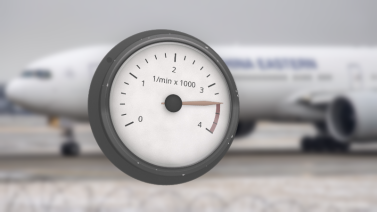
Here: 3400rpm
